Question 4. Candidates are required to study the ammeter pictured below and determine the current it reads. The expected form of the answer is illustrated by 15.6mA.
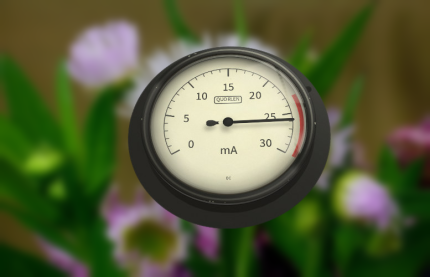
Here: 26mA
